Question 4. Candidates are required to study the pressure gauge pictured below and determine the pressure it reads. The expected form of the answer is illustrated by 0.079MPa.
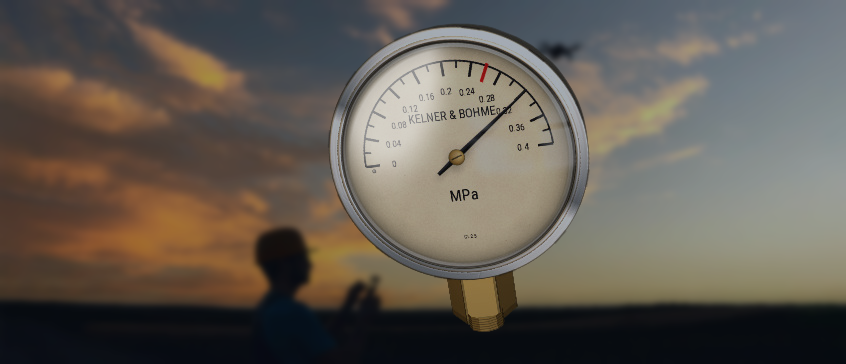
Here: 0.32MPa
